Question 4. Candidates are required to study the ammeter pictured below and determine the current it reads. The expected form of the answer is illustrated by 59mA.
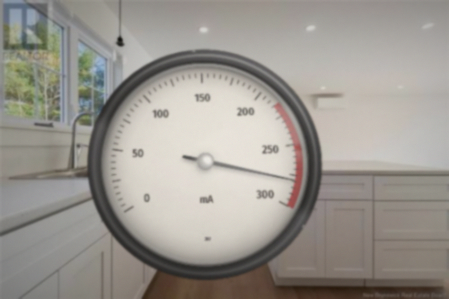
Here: 280mA
